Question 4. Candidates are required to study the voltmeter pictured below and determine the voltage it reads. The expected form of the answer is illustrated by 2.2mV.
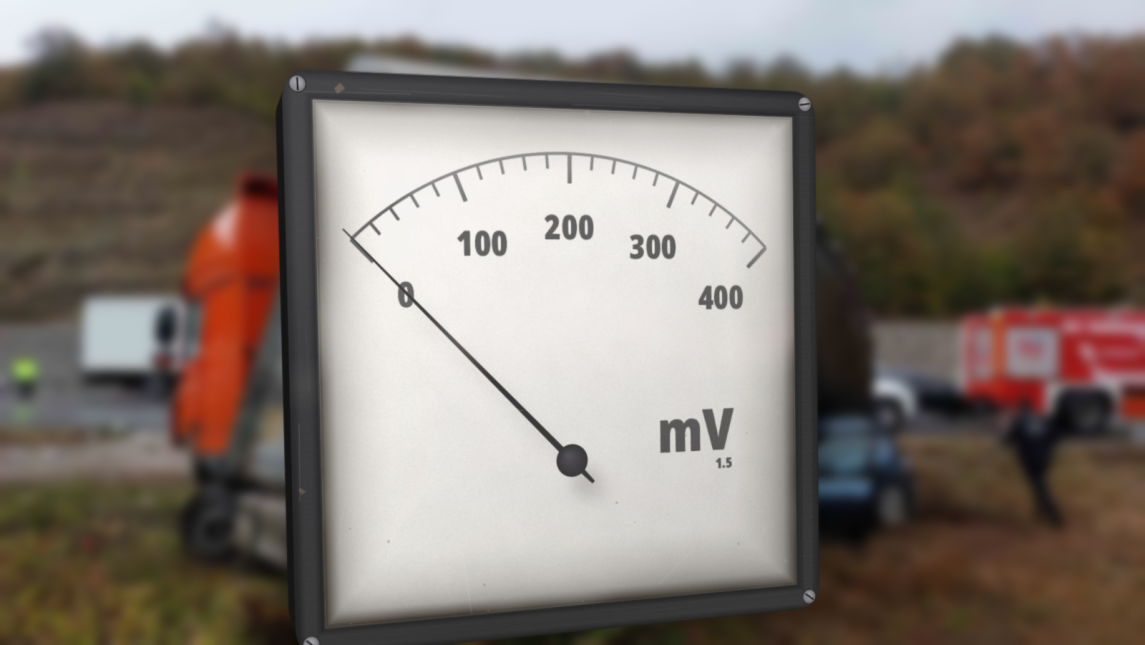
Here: 0mV
